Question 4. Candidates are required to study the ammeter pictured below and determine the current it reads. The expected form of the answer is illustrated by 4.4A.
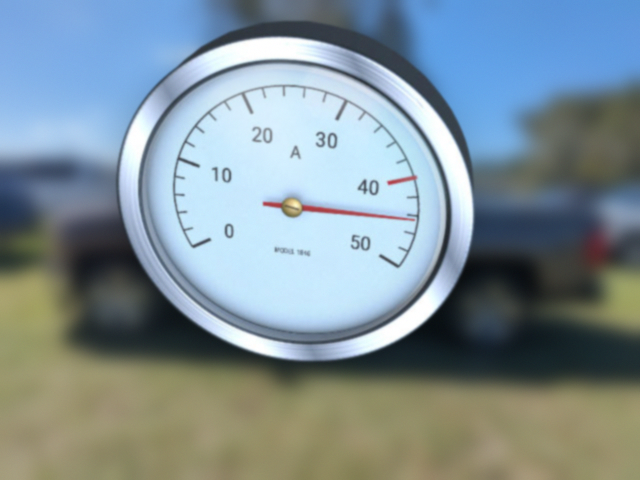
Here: 44A
